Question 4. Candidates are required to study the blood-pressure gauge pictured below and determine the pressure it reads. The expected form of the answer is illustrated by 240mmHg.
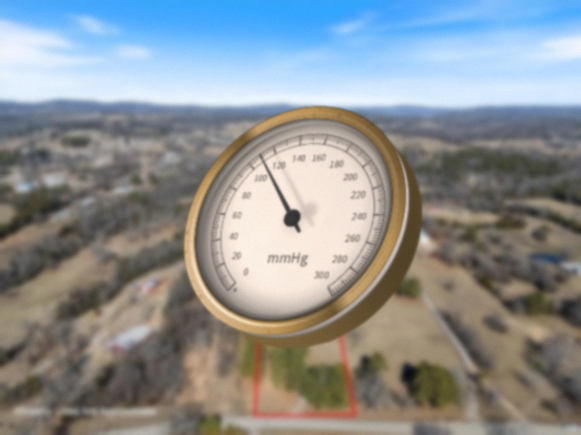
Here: 110mmHg
